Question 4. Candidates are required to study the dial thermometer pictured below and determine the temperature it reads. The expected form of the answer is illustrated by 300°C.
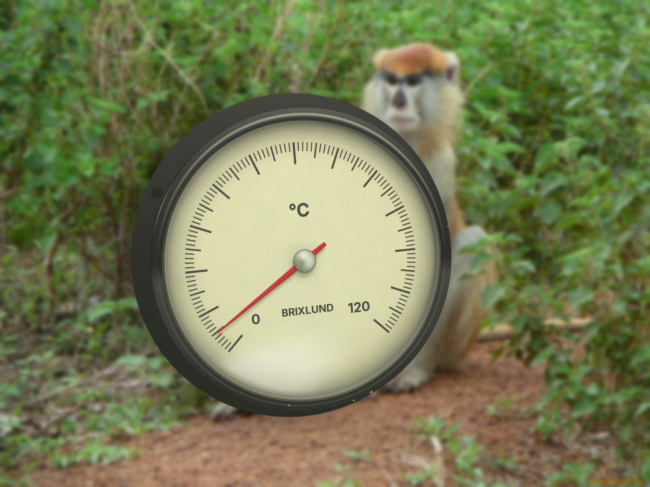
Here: 5°C
